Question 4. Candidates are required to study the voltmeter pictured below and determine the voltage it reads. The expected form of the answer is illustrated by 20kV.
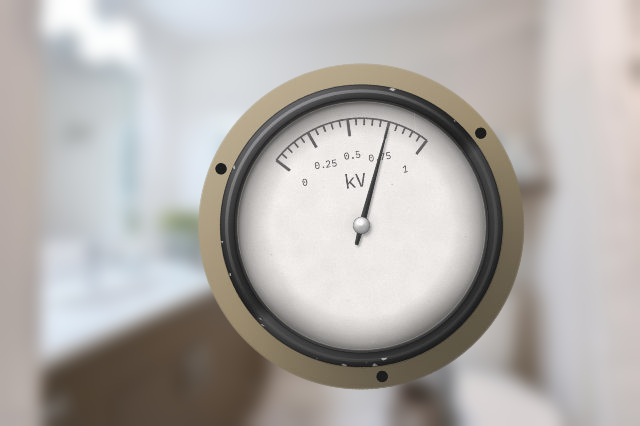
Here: 0.75kV
